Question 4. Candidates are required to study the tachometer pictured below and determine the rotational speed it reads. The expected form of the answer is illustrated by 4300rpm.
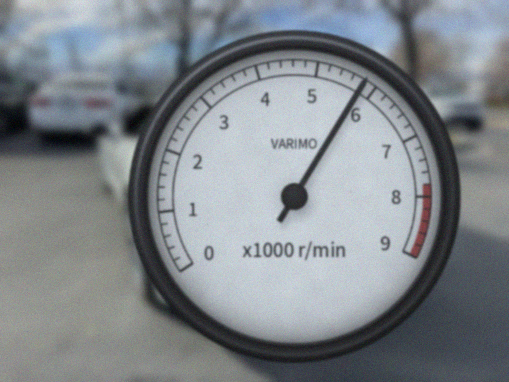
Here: 5800rpm
